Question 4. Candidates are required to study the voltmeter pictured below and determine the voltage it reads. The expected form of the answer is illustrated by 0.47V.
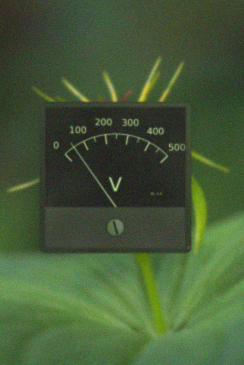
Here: 50V
